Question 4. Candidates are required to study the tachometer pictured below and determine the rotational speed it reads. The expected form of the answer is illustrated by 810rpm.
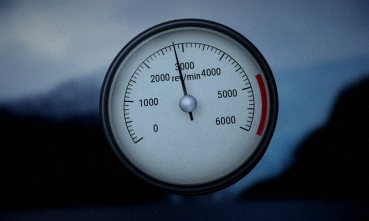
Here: 2800rpm
